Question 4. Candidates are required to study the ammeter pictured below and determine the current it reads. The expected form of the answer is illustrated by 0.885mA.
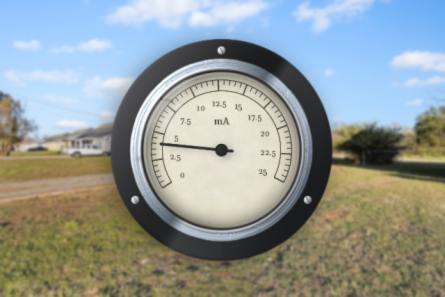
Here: 4mA
